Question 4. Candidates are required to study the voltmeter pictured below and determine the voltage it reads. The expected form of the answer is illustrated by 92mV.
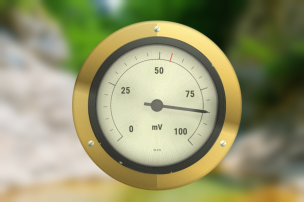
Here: 85mV
